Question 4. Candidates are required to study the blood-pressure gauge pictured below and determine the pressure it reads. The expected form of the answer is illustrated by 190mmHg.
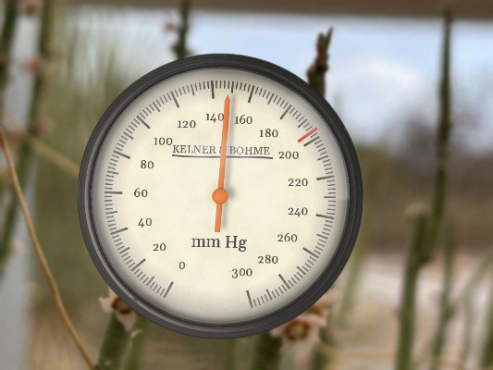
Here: 148mmHg
